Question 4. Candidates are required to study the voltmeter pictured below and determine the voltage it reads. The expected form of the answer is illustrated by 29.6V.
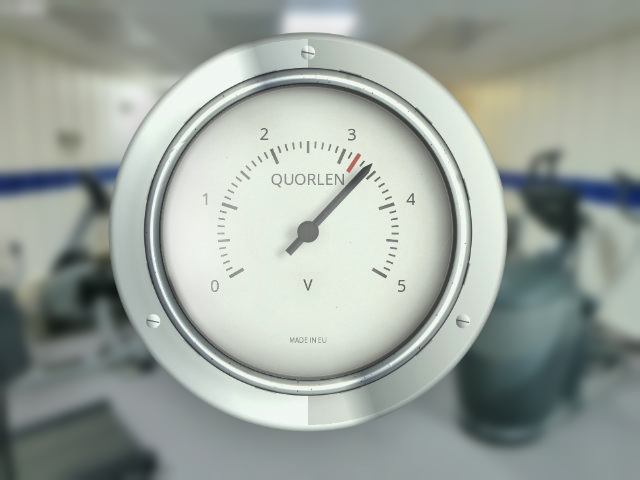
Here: 3.4V
